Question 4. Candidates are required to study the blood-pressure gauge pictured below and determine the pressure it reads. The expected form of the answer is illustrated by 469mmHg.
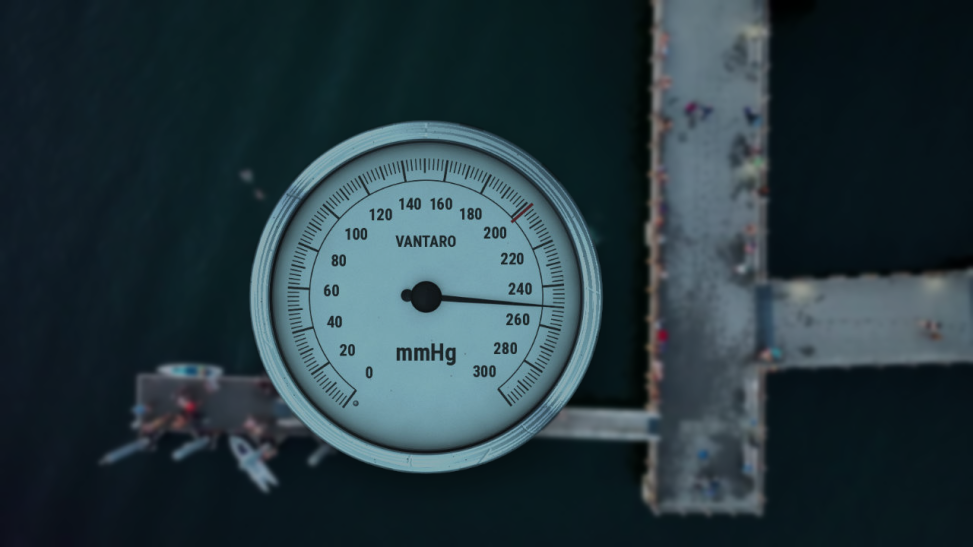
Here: 250mmHg
